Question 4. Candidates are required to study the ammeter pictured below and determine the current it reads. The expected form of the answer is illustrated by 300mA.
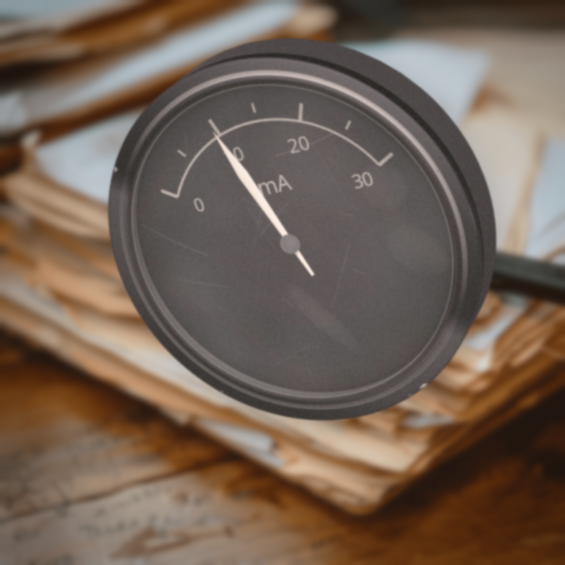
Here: 10mA
